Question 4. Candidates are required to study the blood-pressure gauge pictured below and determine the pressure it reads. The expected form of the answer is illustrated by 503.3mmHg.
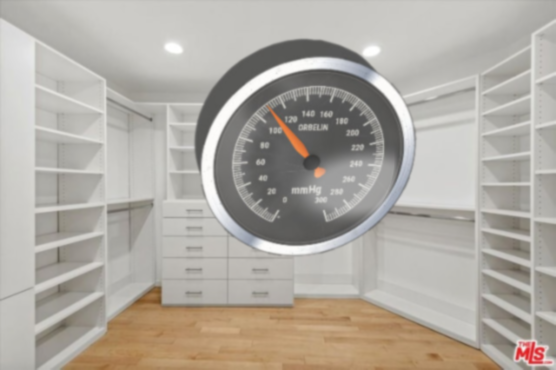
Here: 110mmHg
